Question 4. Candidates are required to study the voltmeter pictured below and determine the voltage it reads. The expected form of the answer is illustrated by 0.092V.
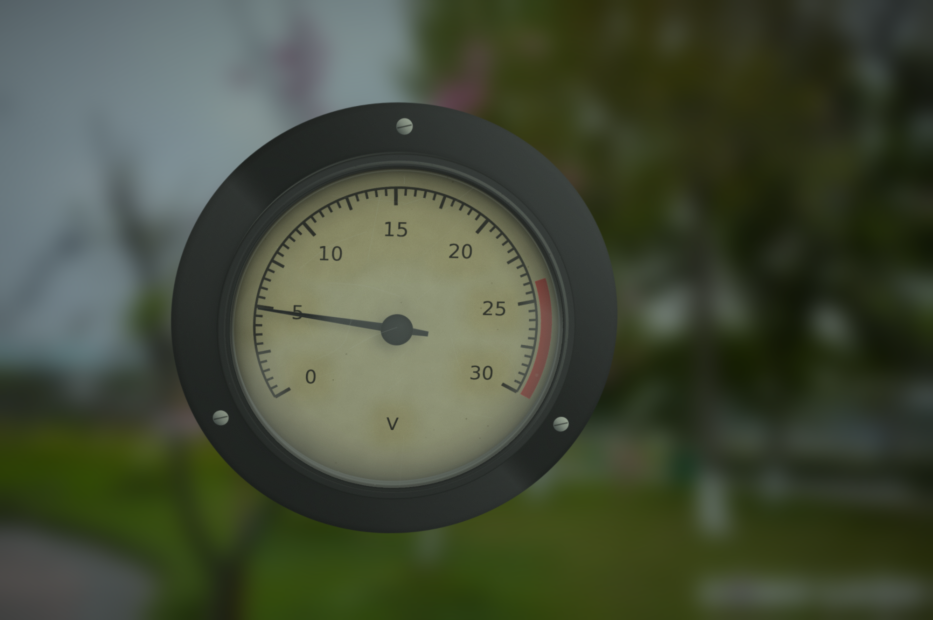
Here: 5V
